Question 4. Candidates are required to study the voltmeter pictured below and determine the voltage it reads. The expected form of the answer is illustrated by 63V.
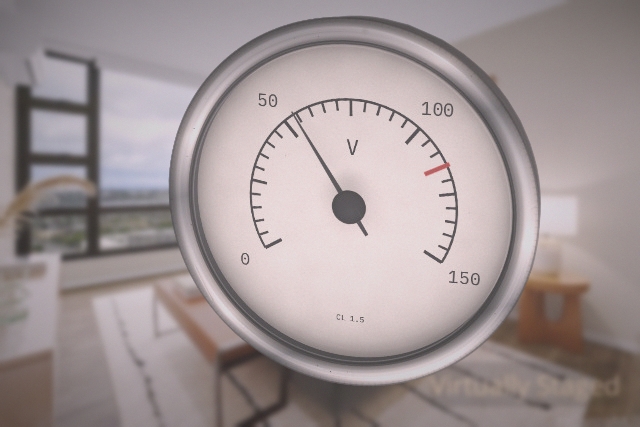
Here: 55V
